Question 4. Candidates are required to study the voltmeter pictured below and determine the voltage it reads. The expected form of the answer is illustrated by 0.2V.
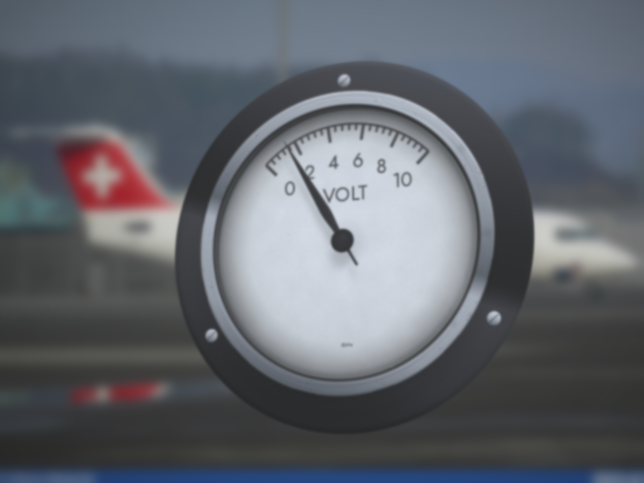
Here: 1.6V
